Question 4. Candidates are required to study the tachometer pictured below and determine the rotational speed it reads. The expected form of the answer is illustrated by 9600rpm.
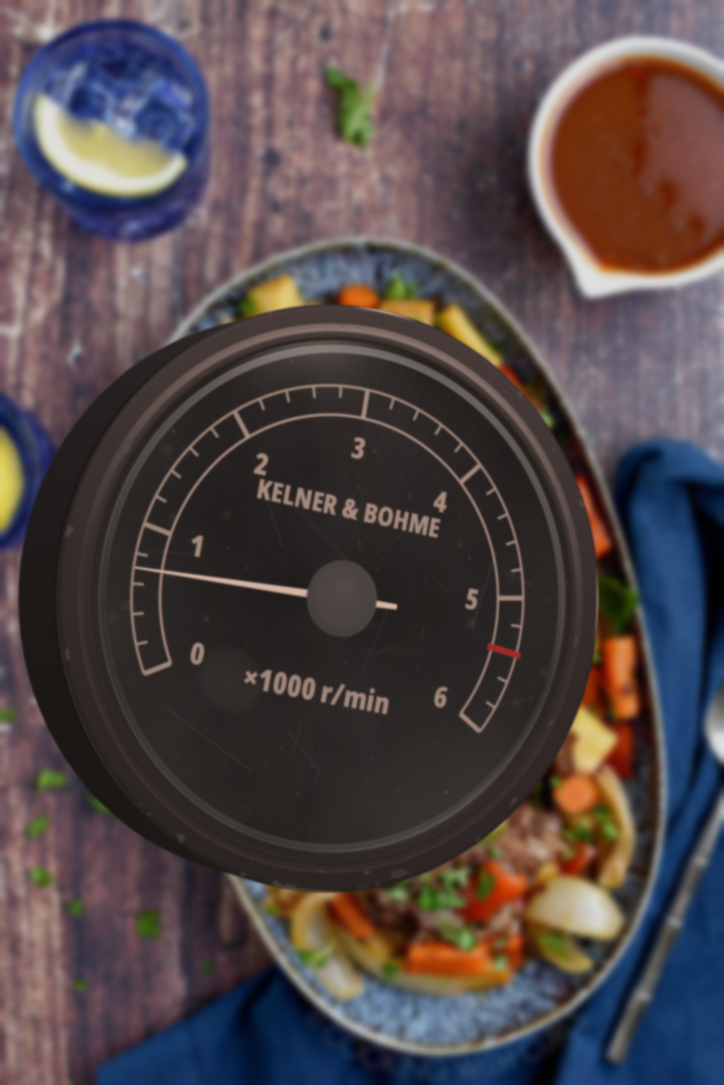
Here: 700rpm
